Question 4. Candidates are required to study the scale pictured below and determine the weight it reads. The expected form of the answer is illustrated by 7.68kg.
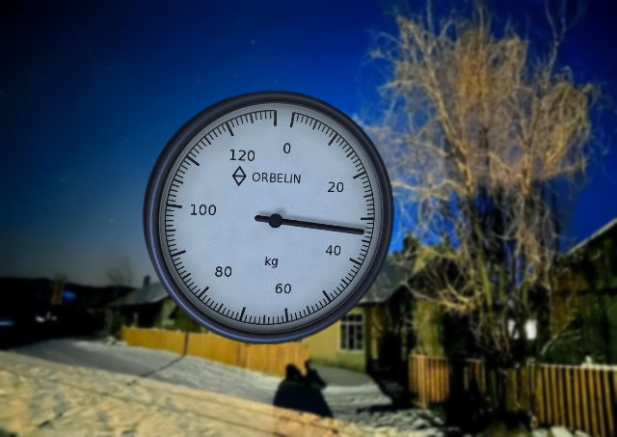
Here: 33kg
